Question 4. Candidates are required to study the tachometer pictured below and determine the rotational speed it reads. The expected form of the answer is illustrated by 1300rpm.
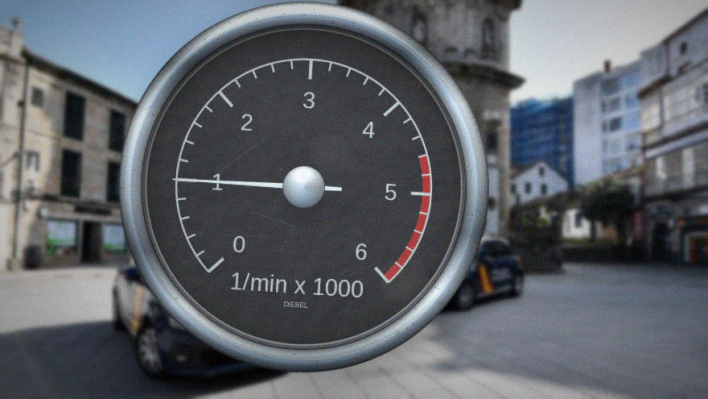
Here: 1000rpm
